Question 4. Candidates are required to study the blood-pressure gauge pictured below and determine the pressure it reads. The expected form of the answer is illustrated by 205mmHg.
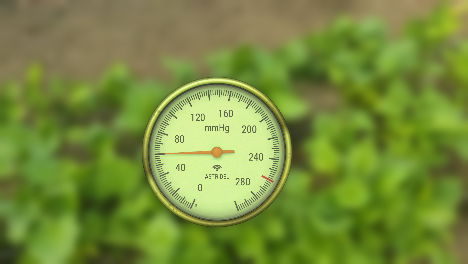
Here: 60mmHg
